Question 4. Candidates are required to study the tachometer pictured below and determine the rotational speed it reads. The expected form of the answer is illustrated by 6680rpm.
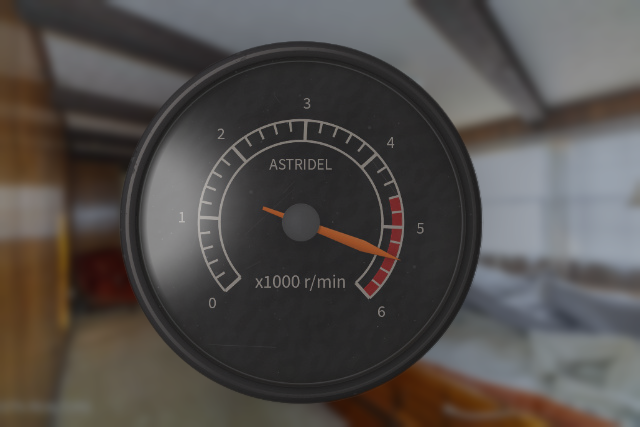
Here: 5400rpm
